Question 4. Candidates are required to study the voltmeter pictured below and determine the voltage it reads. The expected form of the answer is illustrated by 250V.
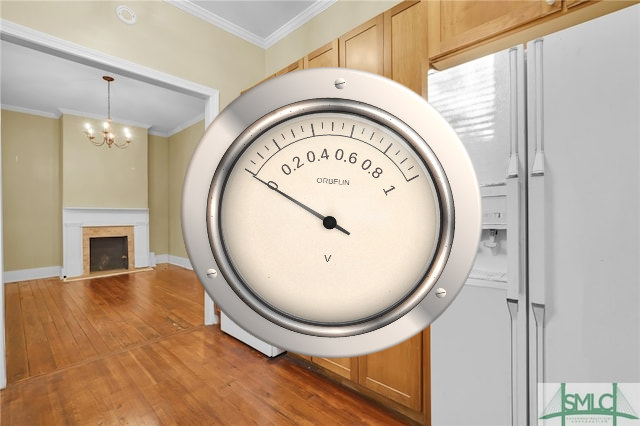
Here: 0V
